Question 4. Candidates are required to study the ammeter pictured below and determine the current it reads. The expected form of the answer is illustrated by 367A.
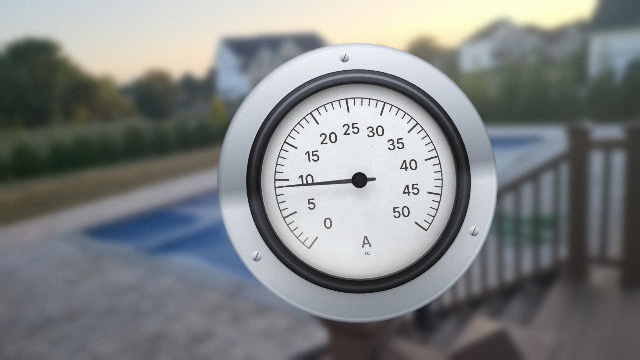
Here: 9A
